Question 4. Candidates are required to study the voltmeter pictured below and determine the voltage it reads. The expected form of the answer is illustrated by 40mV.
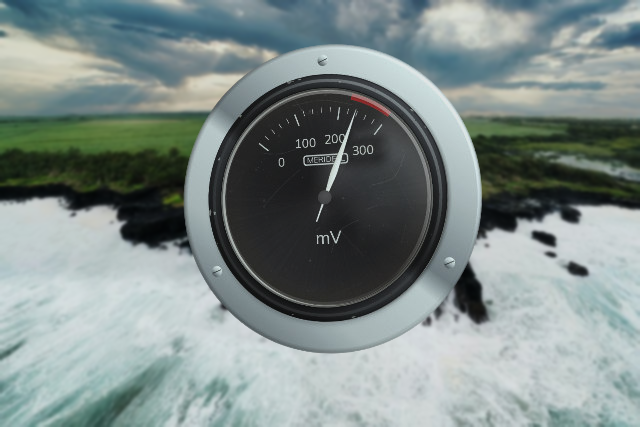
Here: 240mV
